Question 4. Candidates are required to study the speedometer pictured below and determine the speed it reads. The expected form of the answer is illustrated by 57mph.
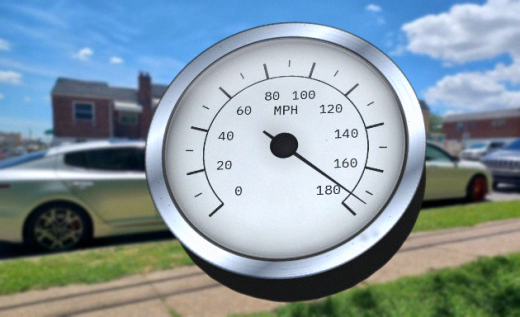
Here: 175mph
